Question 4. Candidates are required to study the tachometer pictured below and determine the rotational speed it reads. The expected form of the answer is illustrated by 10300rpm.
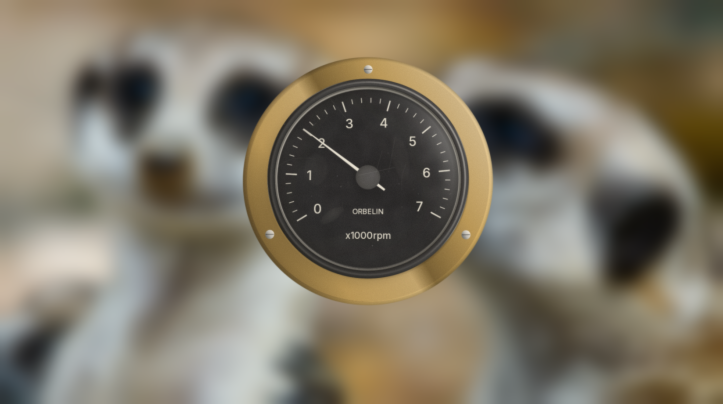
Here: 2000rpm
